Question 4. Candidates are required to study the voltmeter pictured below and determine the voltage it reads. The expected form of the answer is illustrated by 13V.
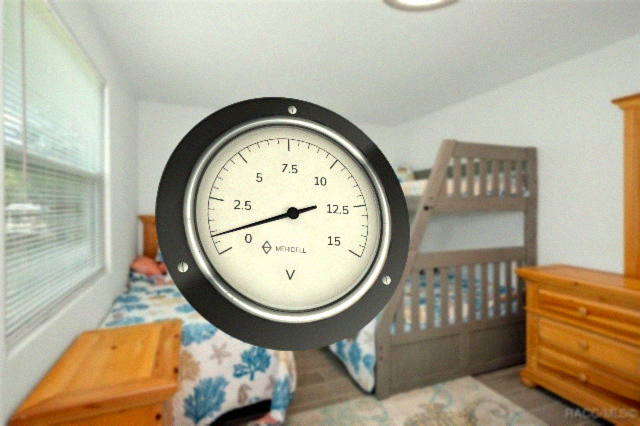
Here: 0.75V
